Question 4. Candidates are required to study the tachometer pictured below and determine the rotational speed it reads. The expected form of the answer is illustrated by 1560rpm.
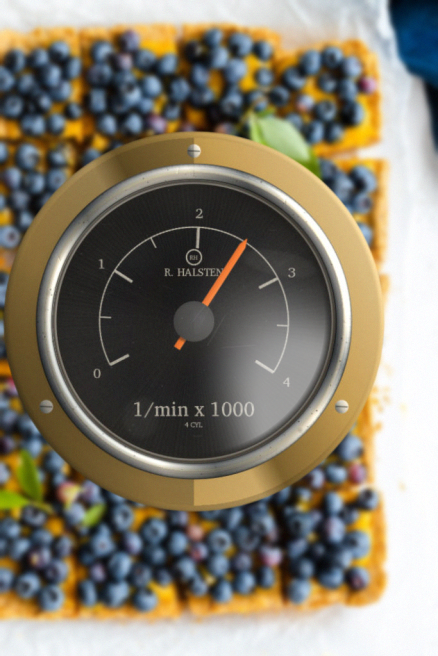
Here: 2500rpm
